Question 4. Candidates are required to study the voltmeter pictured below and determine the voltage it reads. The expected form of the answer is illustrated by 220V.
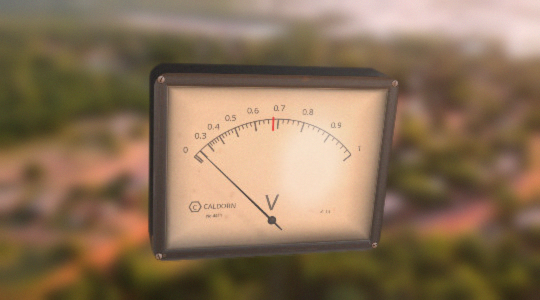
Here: 0.2V
